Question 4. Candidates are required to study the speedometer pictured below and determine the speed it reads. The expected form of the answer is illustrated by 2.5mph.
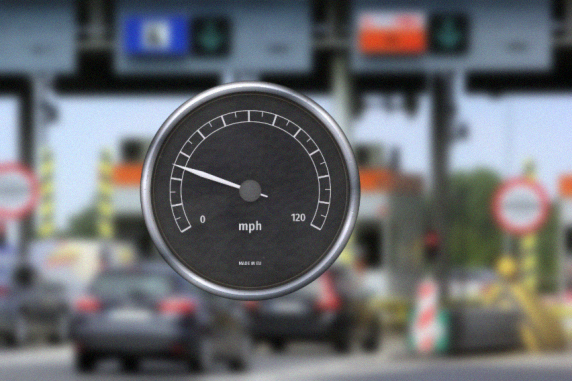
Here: 25mph
